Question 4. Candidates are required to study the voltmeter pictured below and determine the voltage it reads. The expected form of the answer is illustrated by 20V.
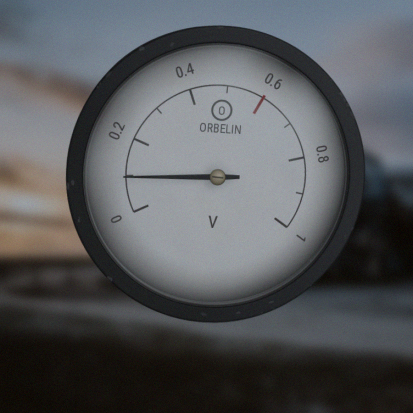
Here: 0.1V
